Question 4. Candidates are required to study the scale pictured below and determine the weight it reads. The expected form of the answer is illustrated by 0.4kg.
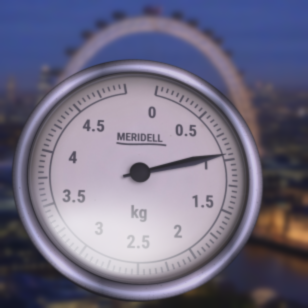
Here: 0.95kg
